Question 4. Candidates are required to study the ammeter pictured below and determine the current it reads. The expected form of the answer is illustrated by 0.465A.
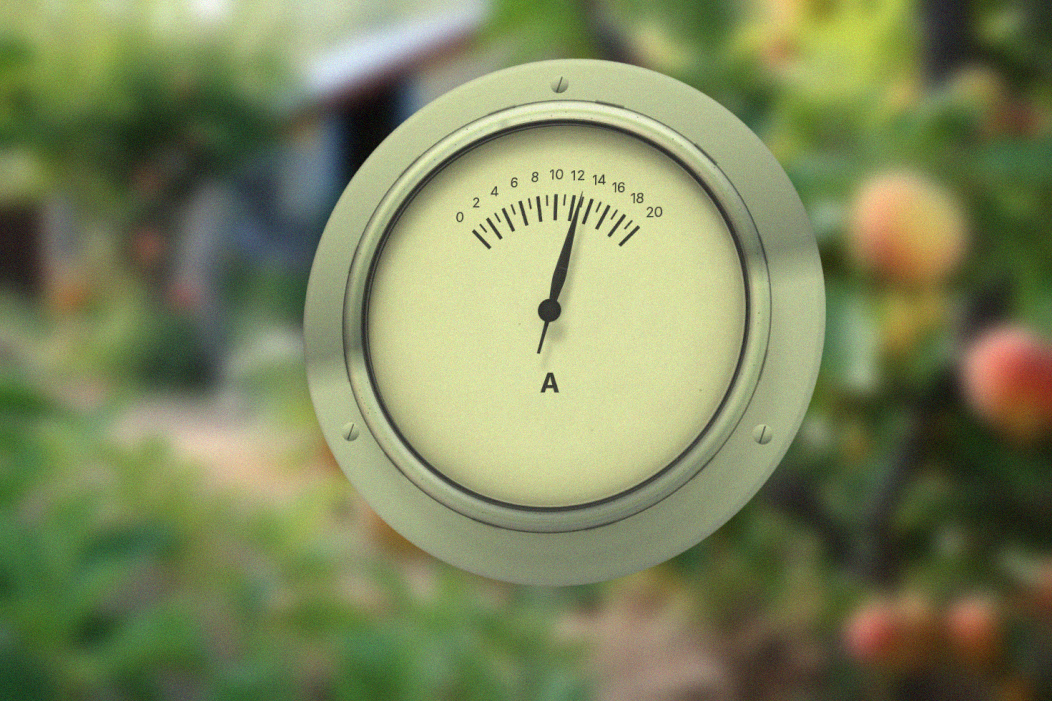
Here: 13A
